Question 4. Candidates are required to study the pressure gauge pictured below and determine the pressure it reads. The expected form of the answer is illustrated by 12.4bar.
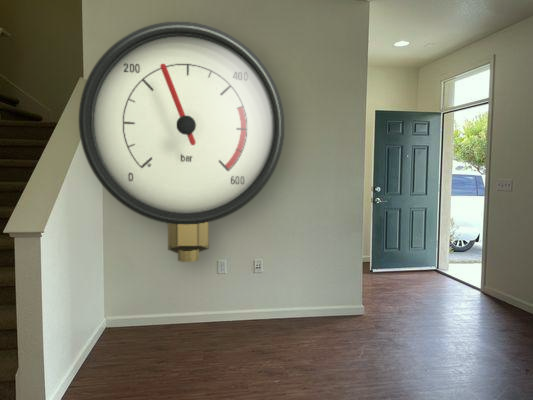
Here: 250bar
